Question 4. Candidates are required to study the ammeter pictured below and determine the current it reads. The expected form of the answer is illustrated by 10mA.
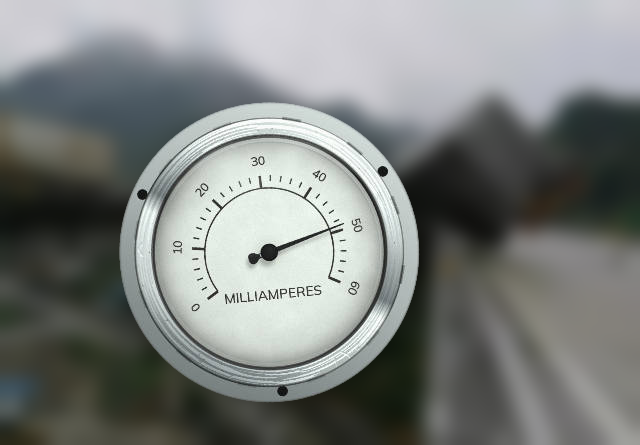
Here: 49mA
